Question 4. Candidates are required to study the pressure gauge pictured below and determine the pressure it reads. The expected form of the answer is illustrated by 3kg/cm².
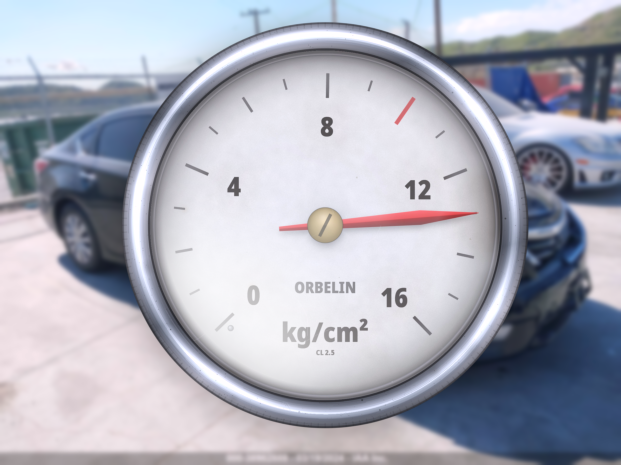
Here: 13kg/cm²
